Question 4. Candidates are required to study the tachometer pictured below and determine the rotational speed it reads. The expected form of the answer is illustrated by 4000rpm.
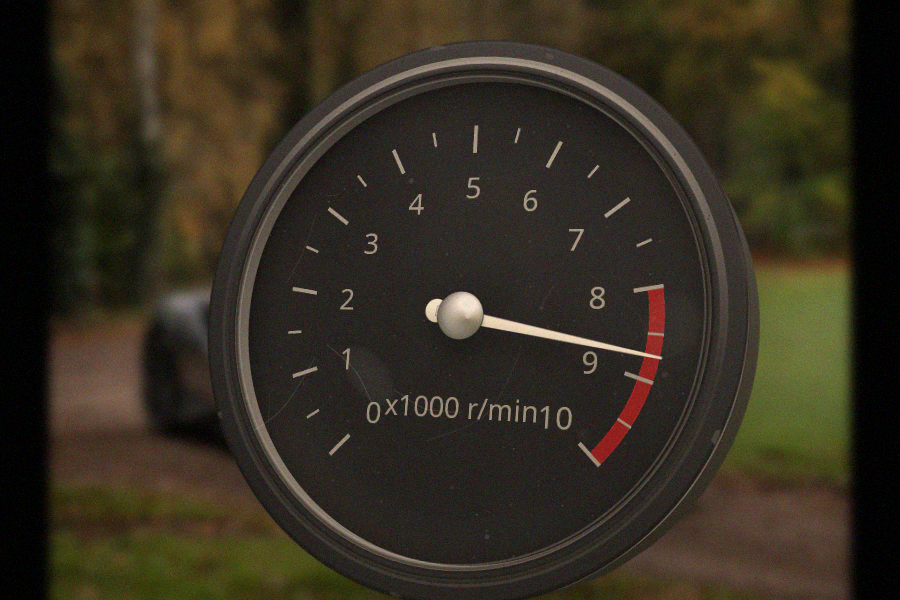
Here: 8750rpm
